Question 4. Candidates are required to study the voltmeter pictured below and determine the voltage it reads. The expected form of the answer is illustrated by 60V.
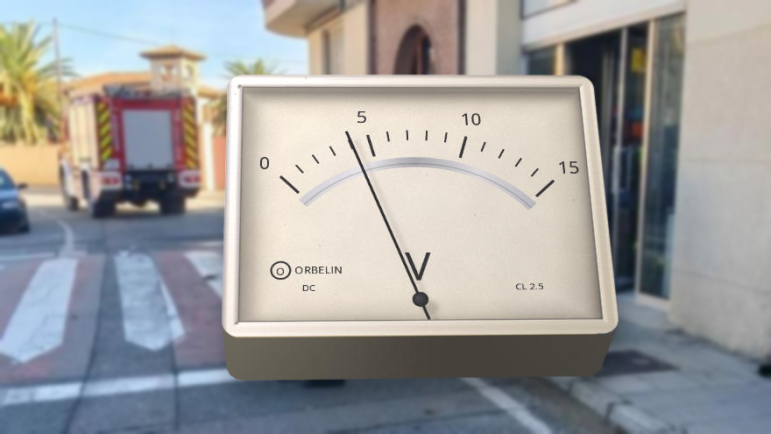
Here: 4V
